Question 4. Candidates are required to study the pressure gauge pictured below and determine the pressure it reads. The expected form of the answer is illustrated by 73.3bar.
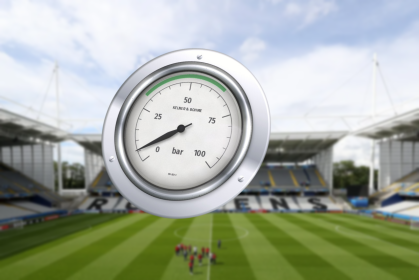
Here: 5bar
